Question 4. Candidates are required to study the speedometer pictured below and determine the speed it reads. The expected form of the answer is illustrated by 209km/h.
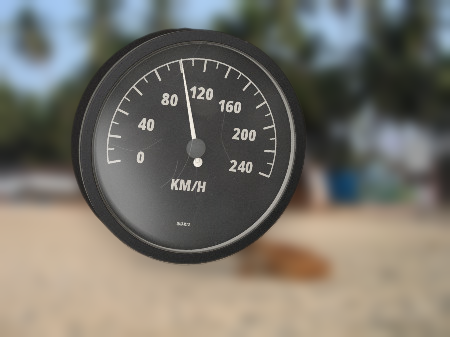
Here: 100km/h
